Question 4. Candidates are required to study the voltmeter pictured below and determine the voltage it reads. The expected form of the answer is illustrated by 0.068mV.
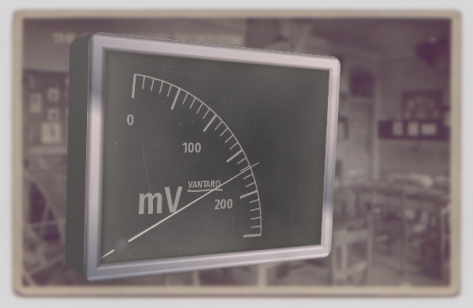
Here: 170mV
